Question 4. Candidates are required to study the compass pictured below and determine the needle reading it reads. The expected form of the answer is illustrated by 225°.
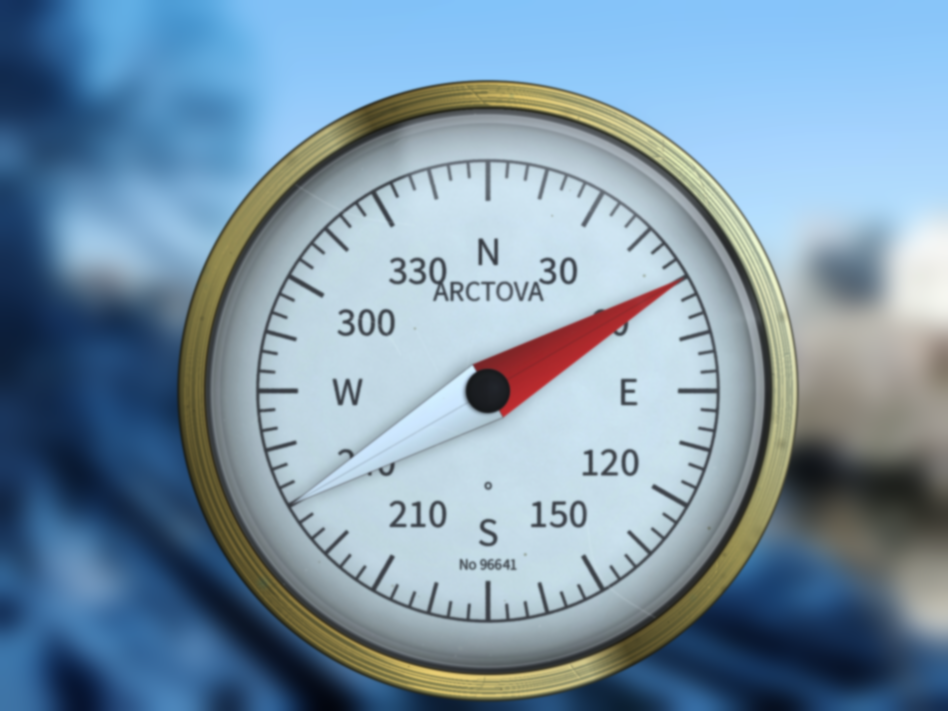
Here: 60°
